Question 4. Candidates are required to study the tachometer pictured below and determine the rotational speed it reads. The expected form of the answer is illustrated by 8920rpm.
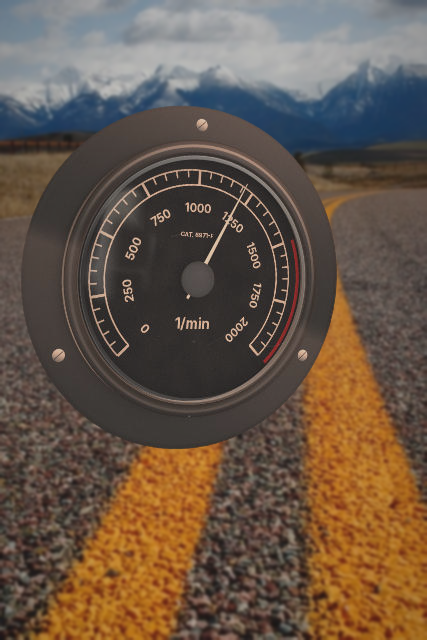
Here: 1200rpm
